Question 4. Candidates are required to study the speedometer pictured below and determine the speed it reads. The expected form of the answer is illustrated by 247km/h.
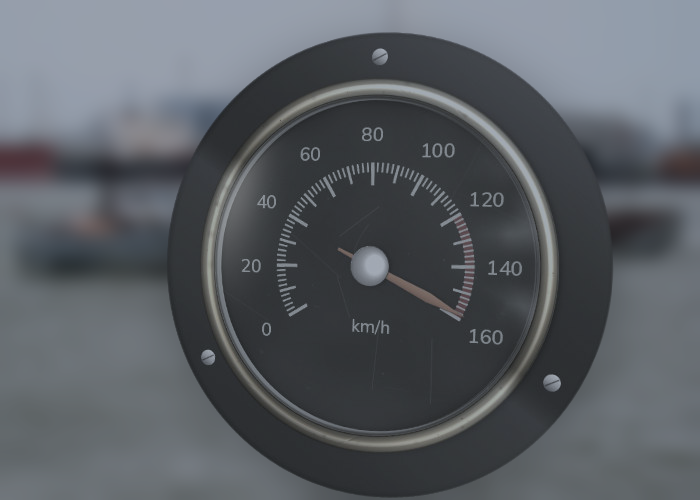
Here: 158km/h
